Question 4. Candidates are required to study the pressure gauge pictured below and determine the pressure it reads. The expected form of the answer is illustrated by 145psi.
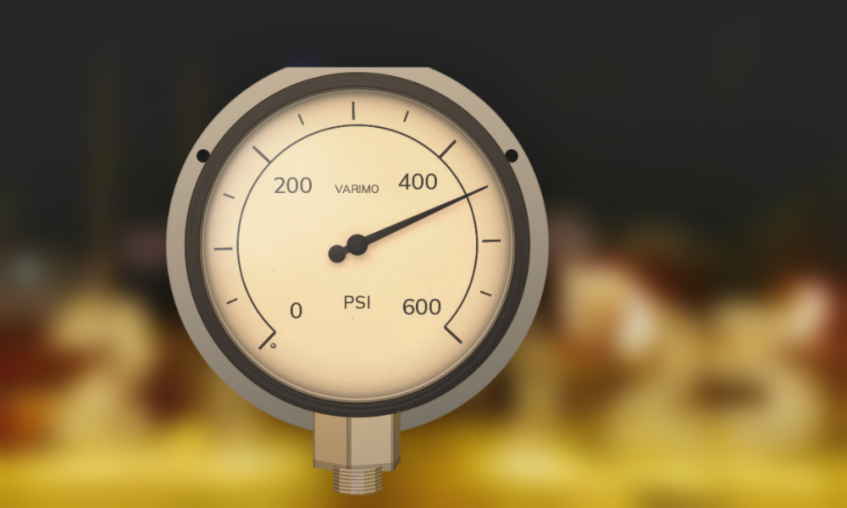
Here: 450psi
